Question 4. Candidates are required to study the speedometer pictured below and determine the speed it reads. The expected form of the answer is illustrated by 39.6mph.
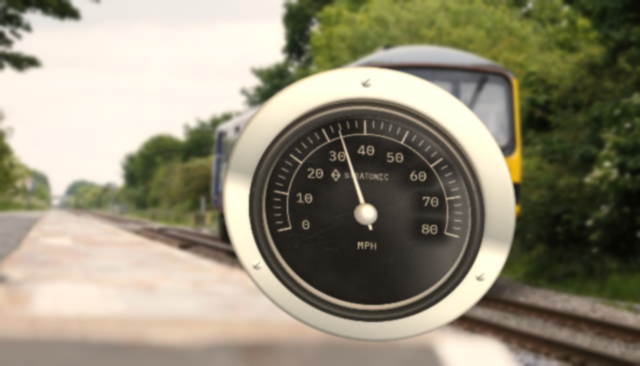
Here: 34mph
